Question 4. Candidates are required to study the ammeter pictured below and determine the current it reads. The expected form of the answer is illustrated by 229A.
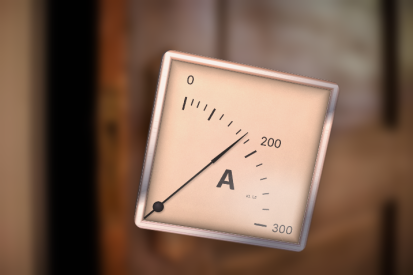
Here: 170A
